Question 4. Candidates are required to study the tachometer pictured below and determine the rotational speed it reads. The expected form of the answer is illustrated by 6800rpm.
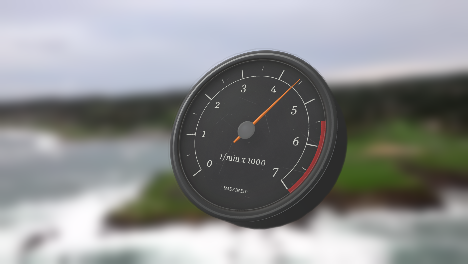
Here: 4500rpm
